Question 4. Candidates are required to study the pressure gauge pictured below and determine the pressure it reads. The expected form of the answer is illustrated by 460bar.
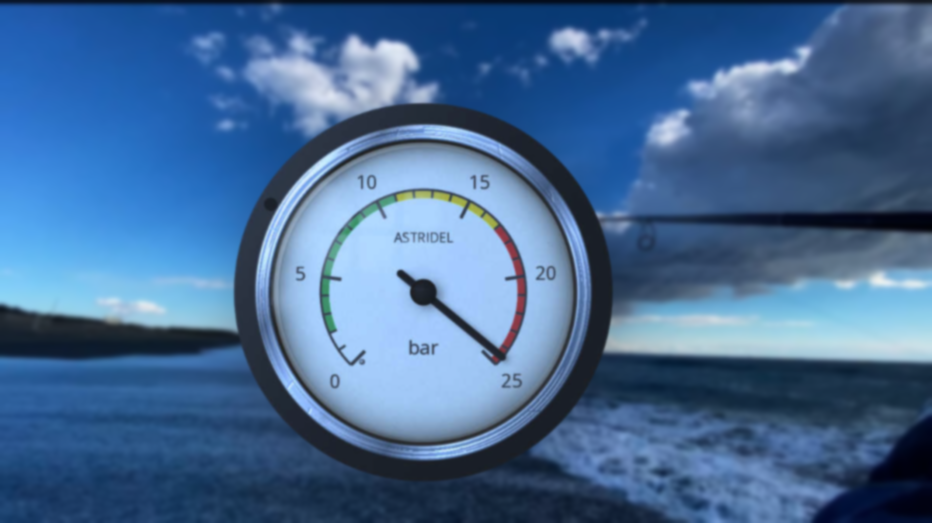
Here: 24.5bar
